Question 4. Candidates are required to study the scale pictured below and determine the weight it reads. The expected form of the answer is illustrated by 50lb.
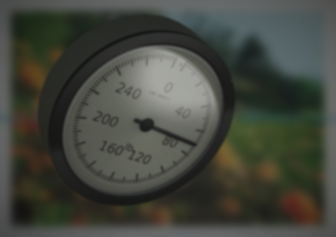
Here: 70lb
